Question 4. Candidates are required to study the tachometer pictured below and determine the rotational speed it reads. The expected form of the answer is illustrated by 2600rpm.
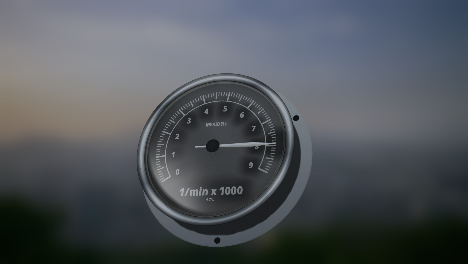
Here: 8000rpm
